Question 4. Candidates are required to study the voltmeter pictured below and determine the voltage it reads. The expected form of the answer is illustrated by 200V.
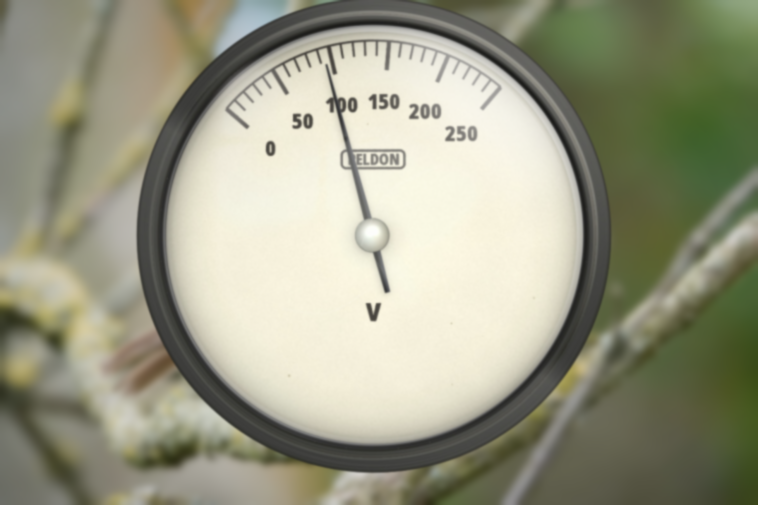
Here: 95V
